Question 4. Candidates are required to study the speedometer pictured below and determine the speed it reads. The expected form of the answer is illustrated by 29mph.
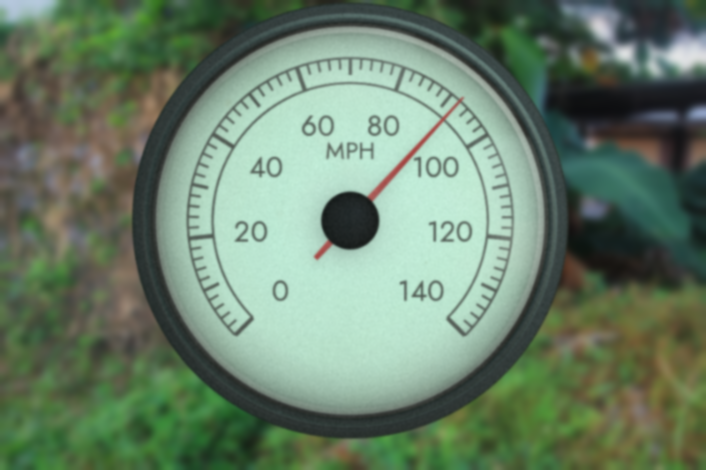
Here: 92mph
